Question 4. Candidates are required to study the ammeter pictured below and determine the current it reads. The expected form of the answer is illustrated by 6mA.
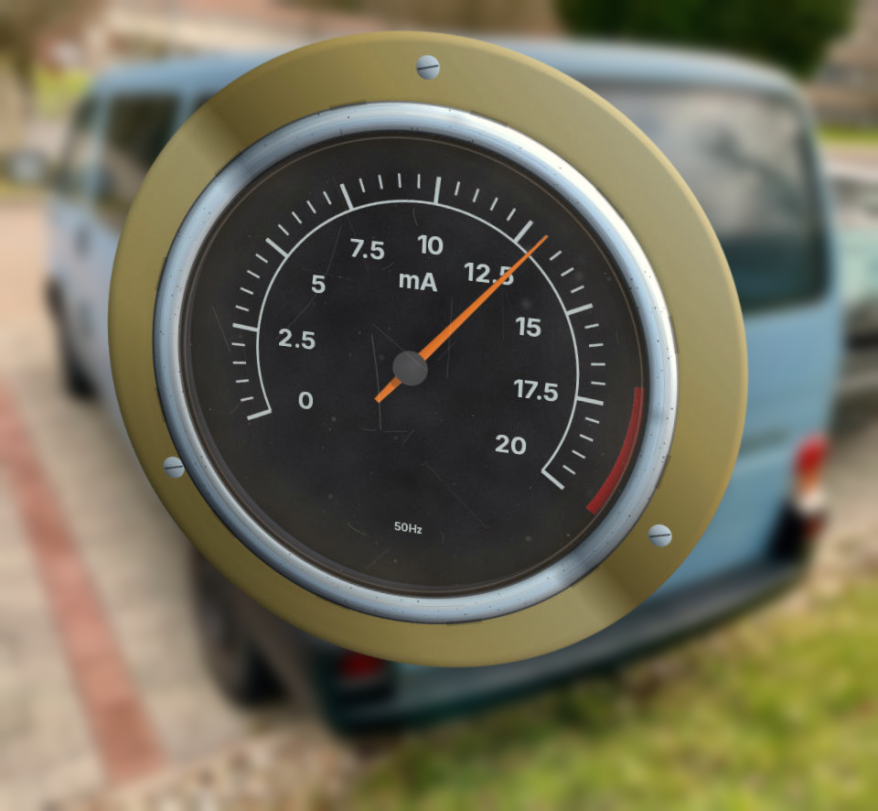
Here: 13mA
